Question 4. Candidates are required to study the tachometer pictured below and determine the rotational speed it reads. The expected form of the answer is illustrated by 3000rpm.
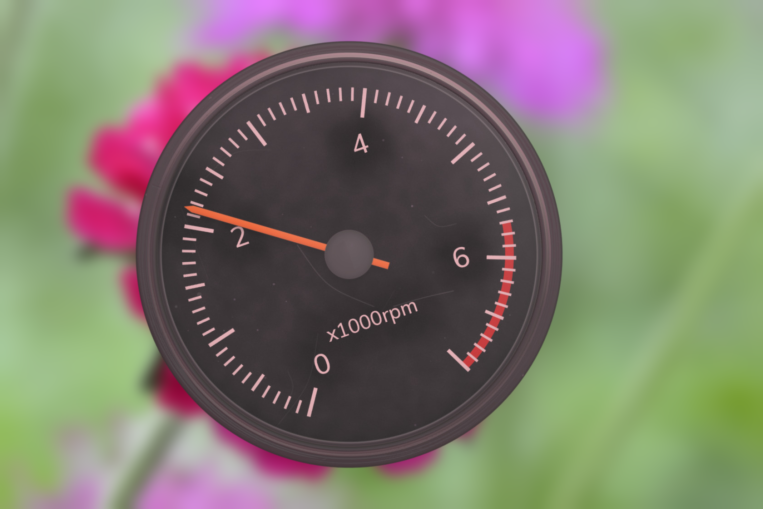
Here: 2150rpm
